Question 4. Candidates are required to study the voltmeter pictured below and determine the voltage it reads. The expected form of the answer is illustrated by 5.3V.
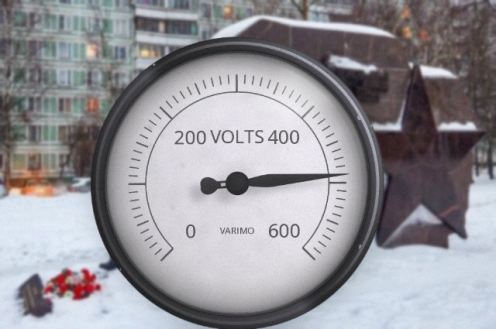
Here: 490V
